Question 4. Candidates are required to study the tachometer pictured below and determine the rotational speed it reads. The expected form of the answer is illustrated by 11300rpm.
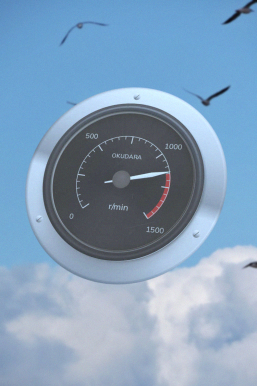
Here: 1150rpm
